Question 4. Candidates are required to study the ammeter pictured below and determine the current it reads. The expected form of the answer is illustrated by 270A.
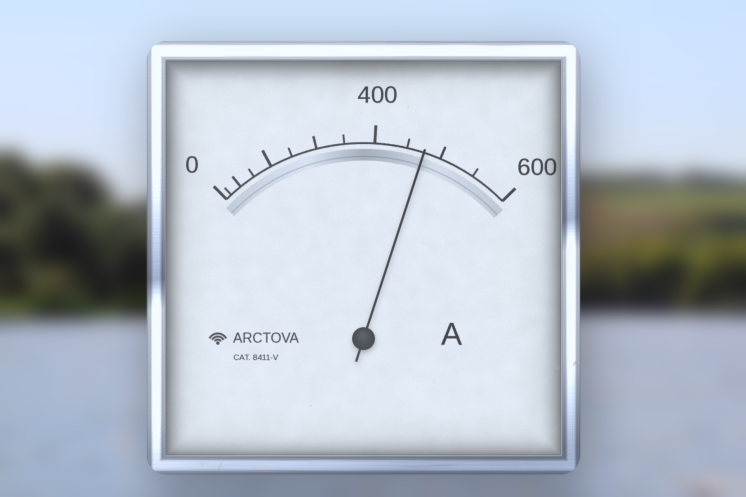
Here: 475A
